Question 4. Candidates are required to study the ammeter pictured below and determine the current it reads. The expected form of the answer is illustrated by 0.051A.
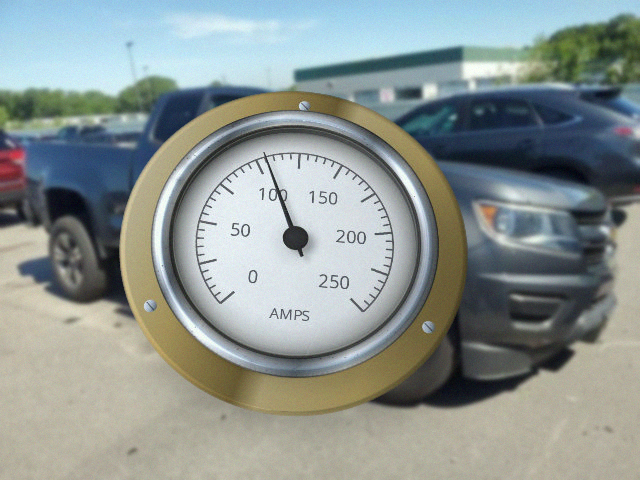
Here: 105A
